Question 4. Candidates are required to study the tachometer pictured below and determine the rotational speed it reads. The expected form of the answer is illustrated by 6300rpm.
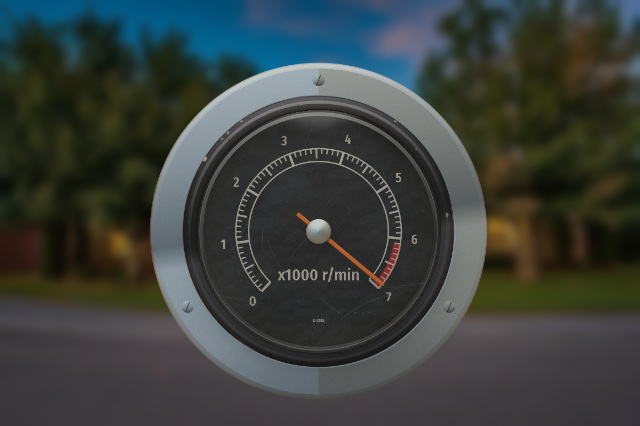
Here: 6900rpm
